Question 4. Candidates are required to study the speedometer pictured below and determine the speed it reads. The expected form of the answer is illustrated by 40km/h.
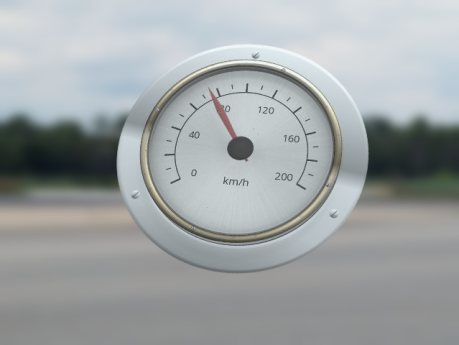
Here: 75km/h
